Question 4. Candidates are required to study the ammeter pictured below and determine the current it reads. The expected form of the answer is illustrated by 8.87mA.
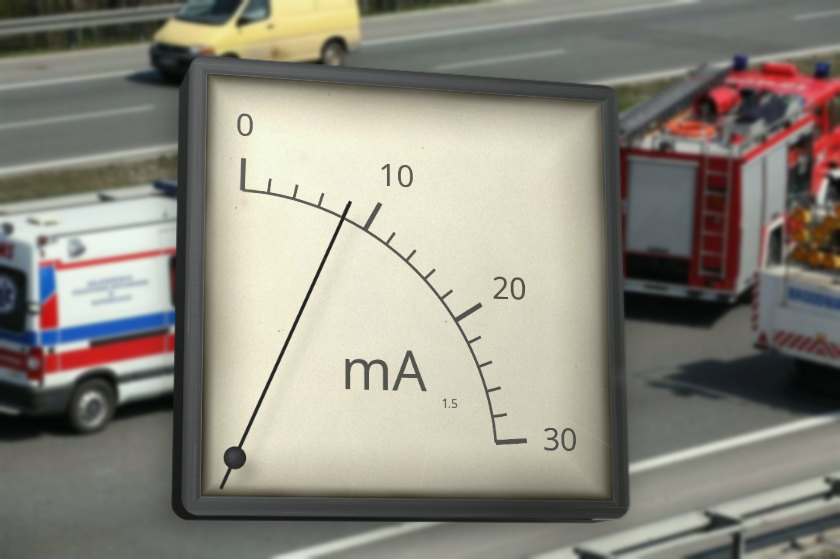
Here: 8mA
